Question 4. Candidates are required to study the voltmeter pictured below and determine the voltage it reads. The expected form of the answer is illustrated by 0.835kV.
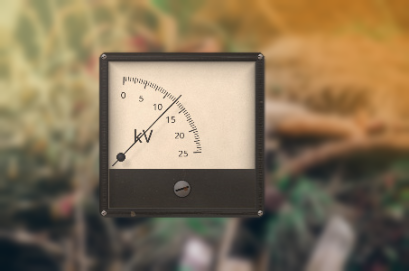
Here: 12.5kV
